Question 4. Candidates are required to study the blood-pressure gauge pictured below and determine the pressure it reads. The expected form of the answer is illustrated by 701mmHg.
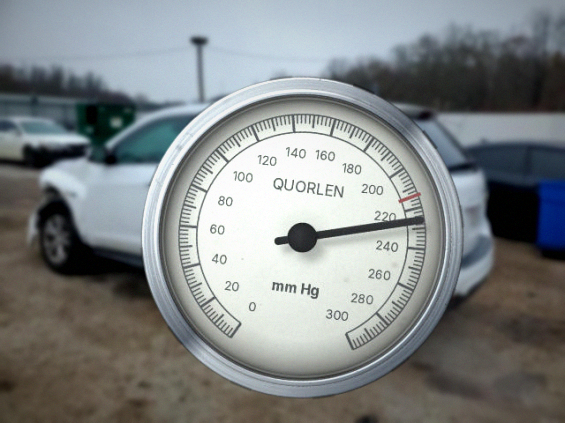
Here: 226mmHg
